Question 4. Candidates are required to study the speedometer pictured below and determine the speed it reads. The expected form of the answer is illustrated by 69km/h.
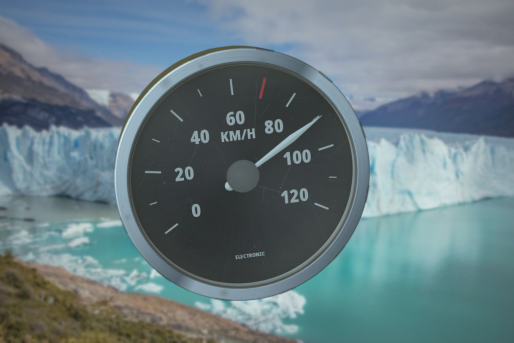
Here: 90km/h
